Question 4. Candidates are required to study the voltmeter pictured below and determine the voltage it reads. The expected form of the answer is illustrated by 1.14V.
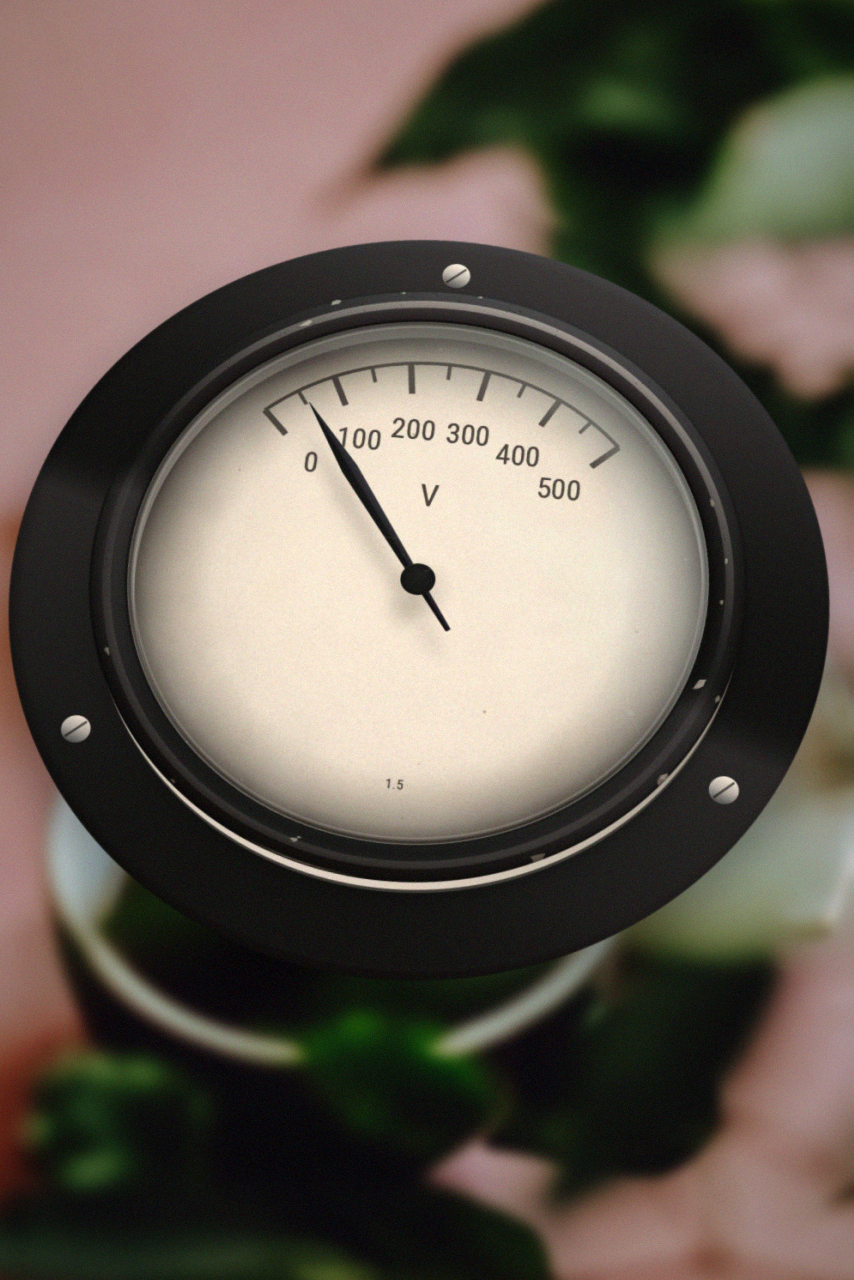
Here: 50V
